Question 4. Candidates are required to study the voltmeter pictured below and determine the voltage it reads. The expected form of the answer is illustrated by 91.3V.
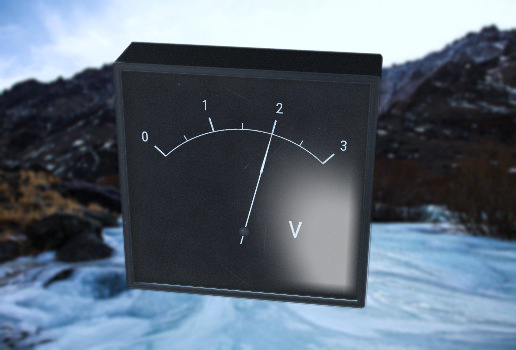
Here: 2V
